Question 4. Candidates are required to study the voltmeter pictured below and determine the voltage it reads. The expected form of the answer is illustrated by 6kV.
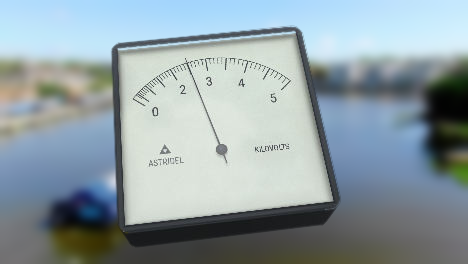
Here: 2.5kV
